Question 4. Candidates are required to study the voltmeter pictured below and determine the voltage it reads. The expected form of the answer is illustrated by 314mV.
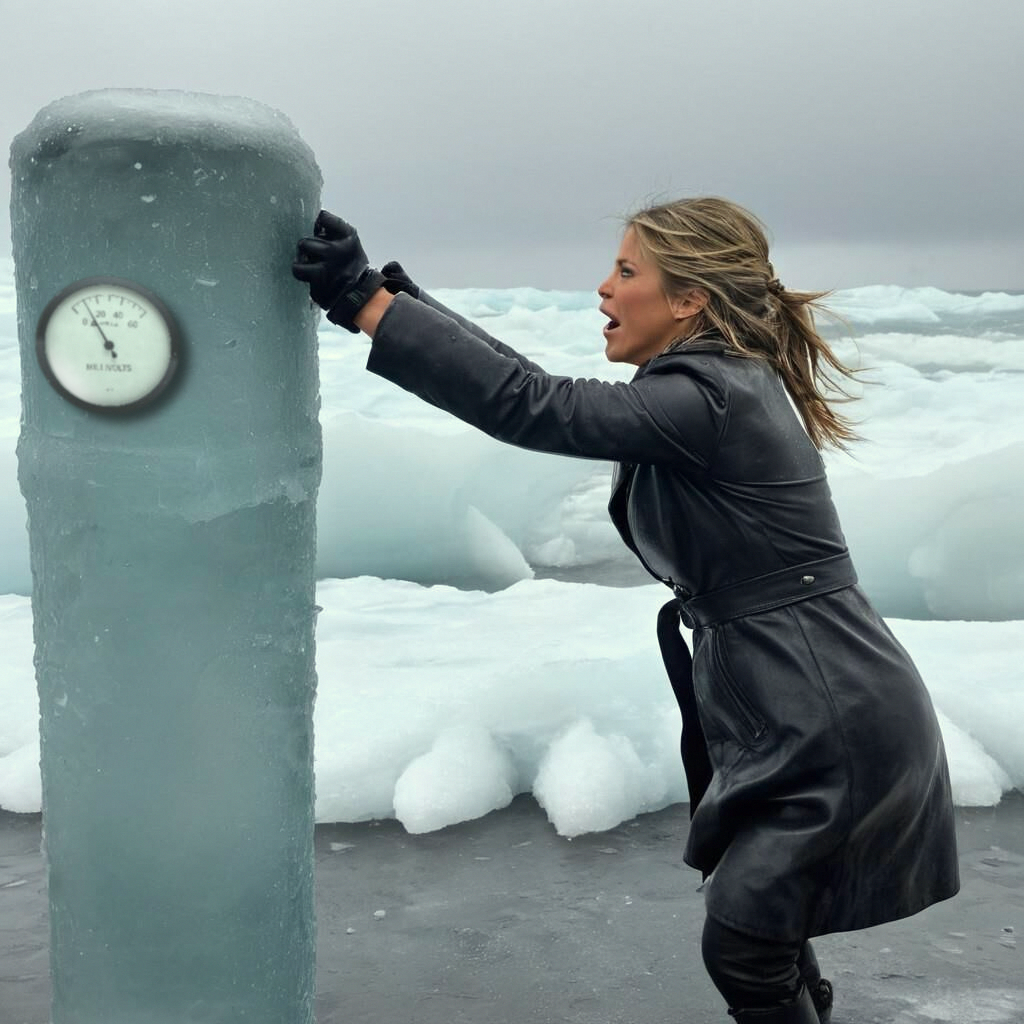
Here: 10mV
